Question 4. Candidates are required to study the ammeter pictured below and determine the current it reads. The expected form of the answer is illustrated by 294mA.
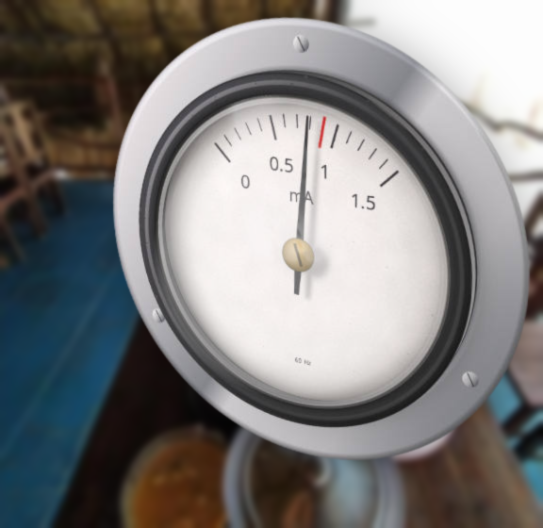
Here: 0.8mA
